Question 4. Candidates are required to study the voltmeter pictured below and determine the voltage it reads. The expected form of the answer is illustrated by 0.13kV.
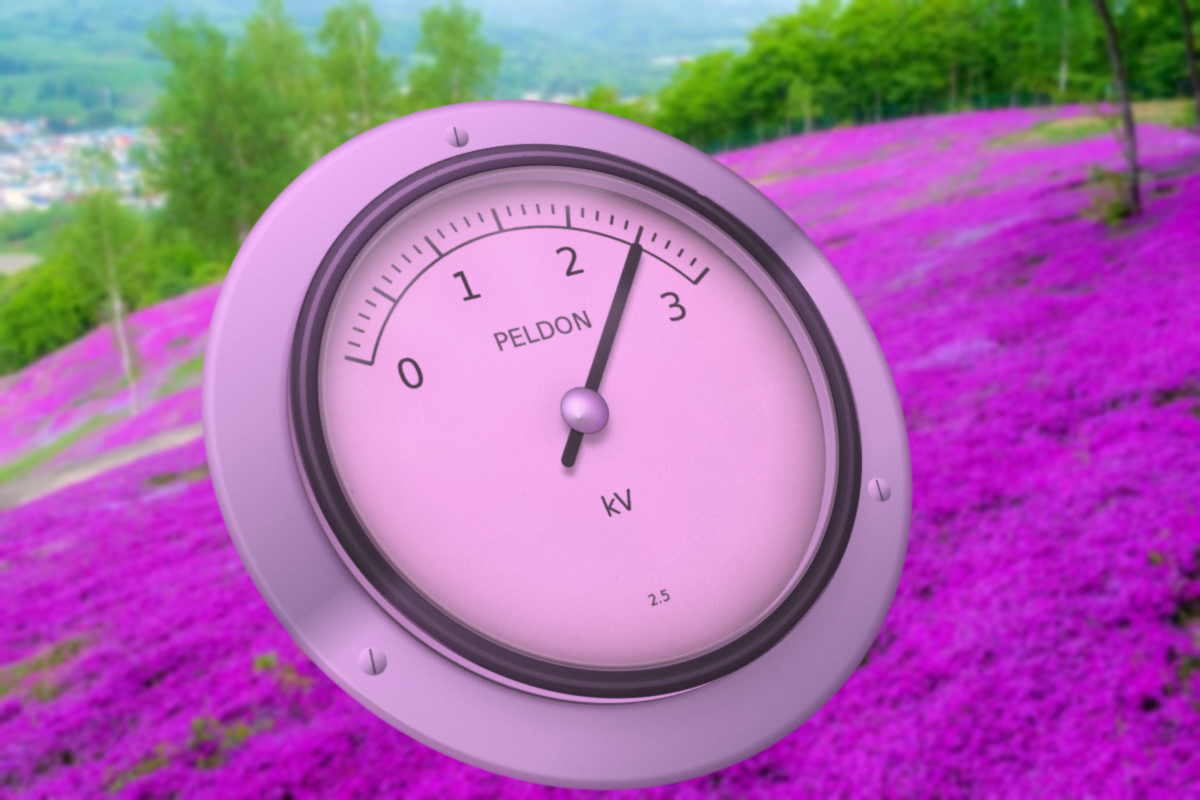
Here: 2.5kV
